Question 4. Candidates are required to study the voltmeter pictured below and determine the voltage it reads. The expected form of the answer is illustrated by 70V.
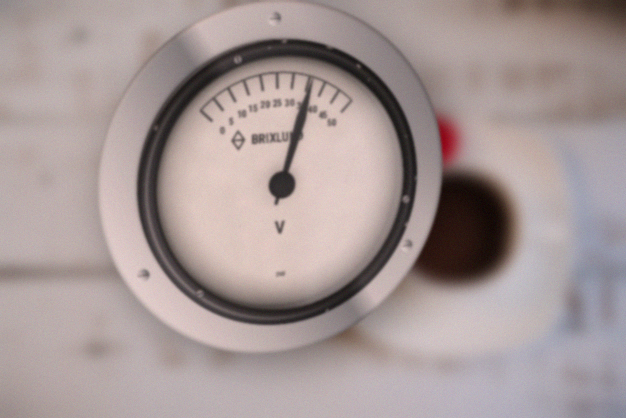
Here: 35V
